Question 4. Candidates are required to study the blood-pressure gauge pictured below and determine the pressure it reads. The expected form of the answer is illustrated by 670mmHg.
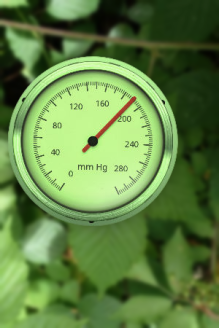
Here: 190mmHg
